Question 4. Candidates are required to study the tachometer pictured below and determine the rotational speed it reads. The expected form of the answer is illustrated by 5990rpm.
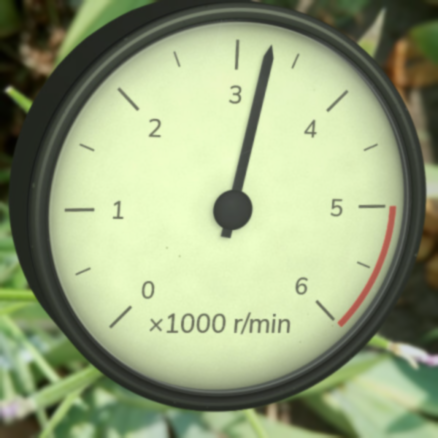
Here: 3250rpm
